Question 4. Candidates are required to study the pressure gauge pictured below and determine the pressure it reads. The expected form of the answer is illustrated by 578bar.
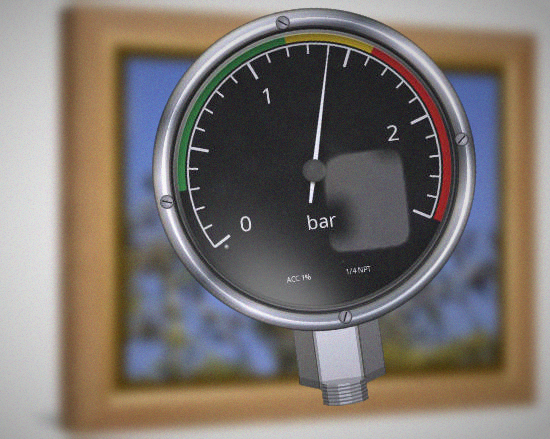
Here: 1.4bar
